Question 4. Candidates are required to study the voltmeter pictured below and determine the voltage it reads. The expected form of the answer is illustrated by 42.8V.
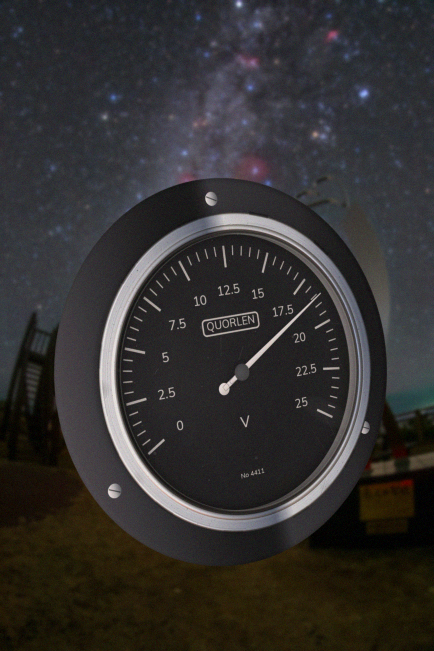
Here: 18.5V
